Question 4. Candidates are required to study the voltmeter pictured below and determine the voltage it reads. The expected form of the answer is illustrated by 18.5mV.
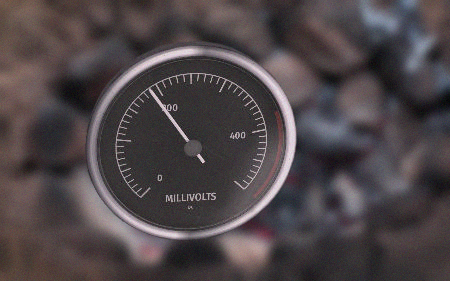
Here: 190mV
